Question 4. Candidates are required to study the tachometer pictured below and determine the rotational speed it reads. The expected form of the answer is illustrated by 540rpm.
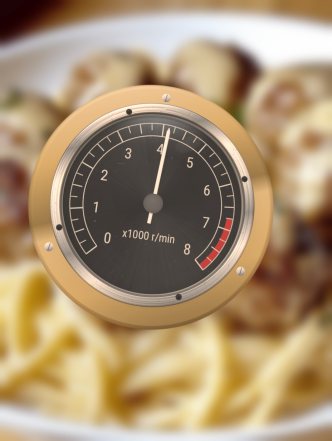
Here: 4125rpm
